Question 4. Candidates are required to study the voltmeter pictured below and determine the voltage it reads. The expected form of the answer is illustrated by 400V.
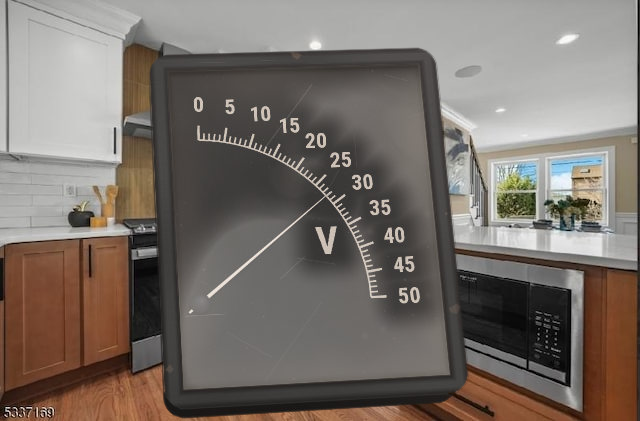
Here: 28V
